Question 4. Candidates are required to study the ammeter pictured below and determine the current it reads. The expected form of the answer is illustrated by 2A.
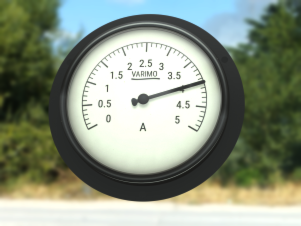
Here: 4A
